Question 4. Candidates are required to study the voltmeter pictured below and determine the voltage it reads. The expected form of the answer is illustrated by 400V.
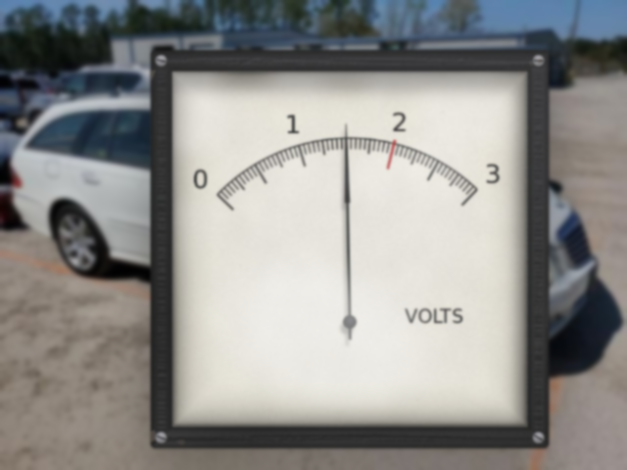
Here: 1.5V
